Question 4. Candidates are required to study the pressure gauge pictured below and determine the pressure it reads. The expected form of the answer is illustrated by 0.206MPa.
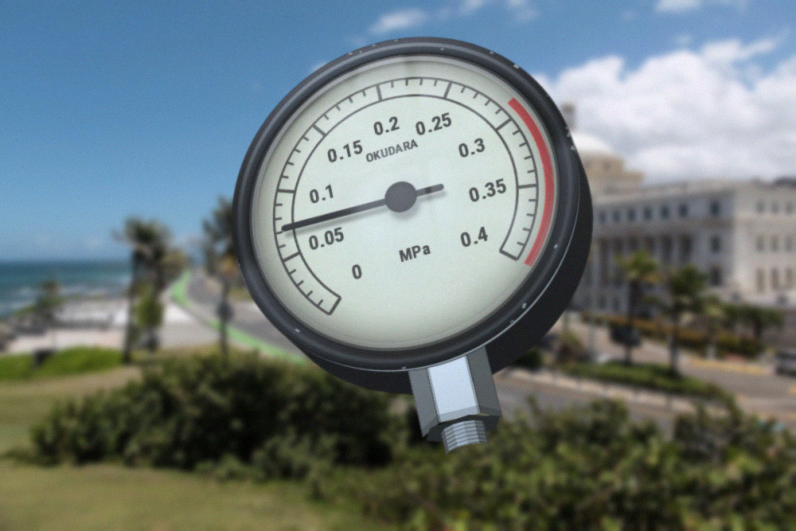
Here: 0.07MPa
